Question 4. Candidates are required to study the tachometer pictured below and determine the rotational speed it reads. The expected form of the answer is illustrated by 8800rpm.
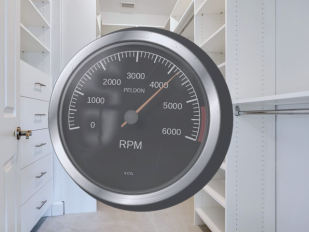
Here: 4200rpm
